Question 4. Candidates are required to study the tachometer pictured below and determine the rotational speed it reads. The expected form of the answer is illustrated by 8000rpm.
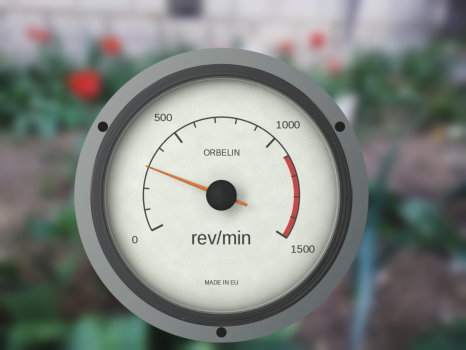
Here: 300rpm
